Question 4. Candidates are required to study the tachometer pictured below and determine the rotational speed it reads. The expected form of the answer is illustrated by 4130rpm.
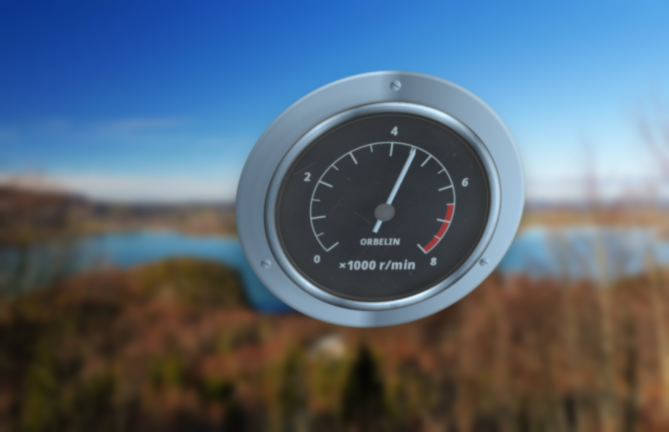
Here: 4500rpm
